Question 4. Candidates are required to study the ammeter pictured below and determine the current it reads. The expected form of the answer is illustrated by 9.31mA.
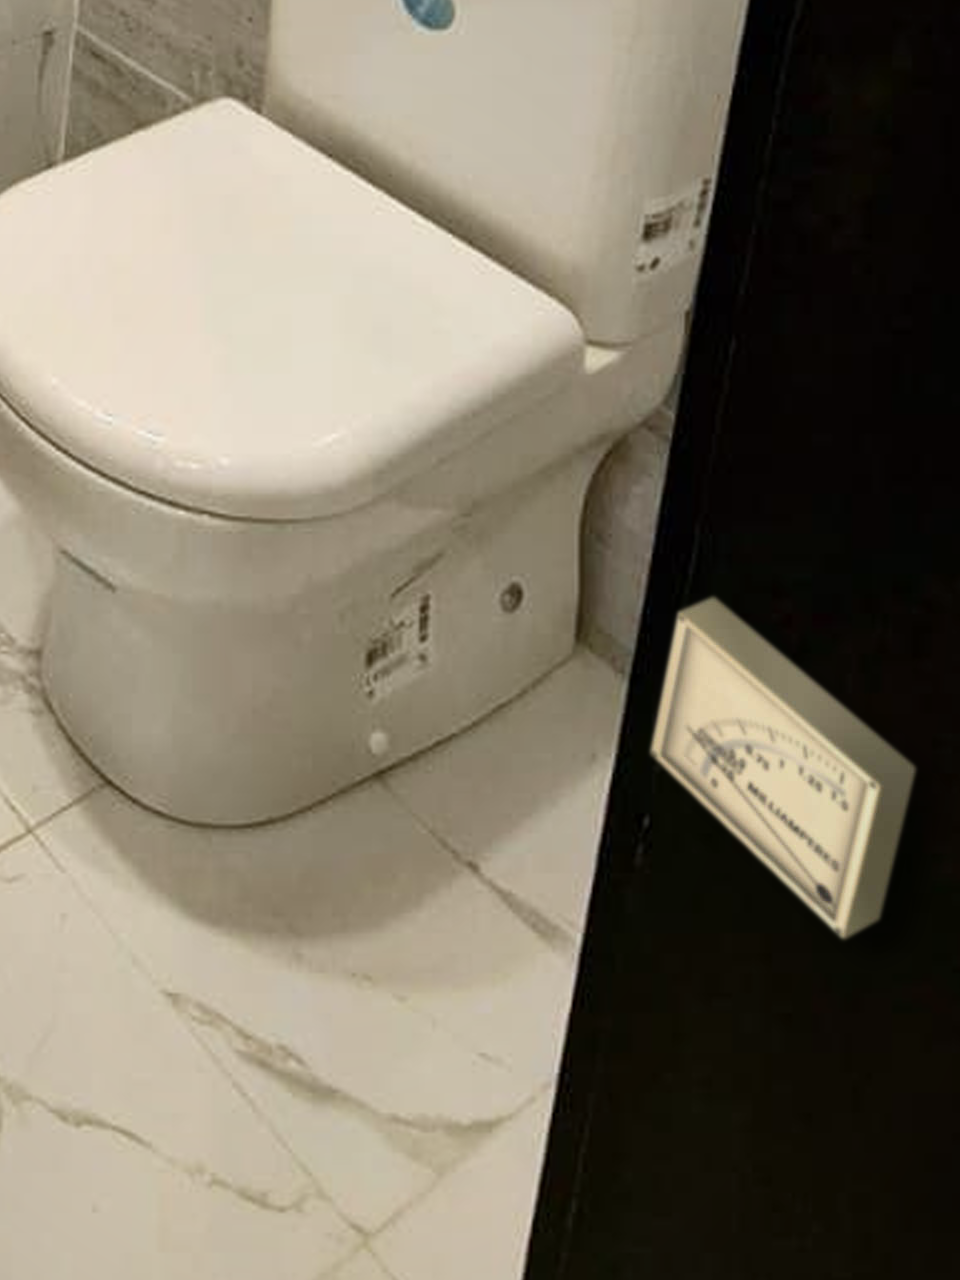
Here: 0.25mA
